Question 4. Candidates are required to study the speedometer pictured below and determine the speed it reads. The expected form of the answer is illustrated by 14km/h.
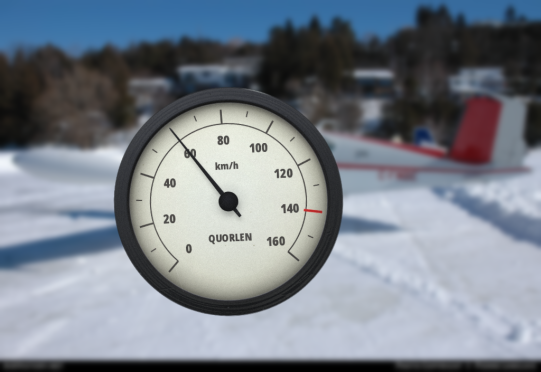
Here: 60km/h
